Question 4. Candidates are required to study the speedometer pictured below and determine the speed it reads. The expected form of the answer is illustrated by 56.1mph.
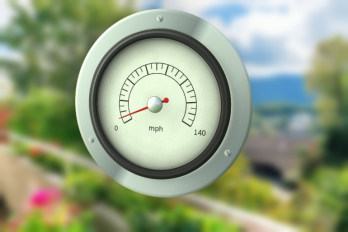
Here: 5mph
